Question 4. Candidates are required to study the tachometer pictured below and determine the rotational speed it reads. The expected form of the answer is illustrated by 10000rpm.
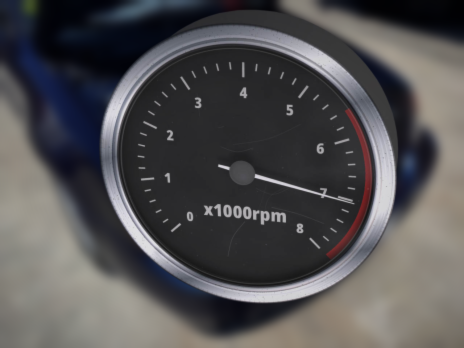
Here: 7000rpm
